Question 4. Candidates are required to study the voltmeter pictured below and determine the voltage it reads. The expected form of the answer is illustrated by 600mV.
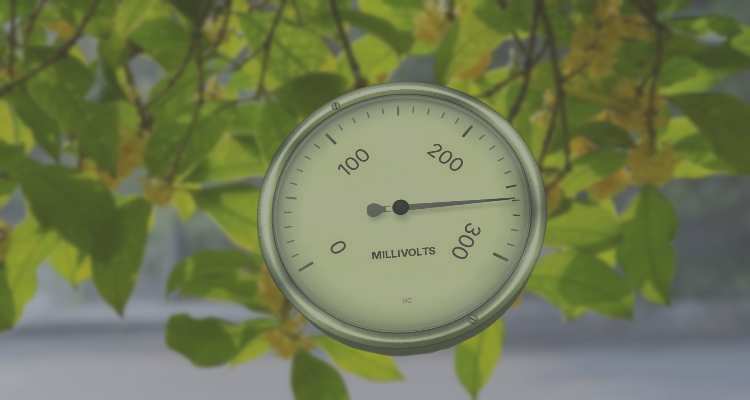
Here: 260mV
